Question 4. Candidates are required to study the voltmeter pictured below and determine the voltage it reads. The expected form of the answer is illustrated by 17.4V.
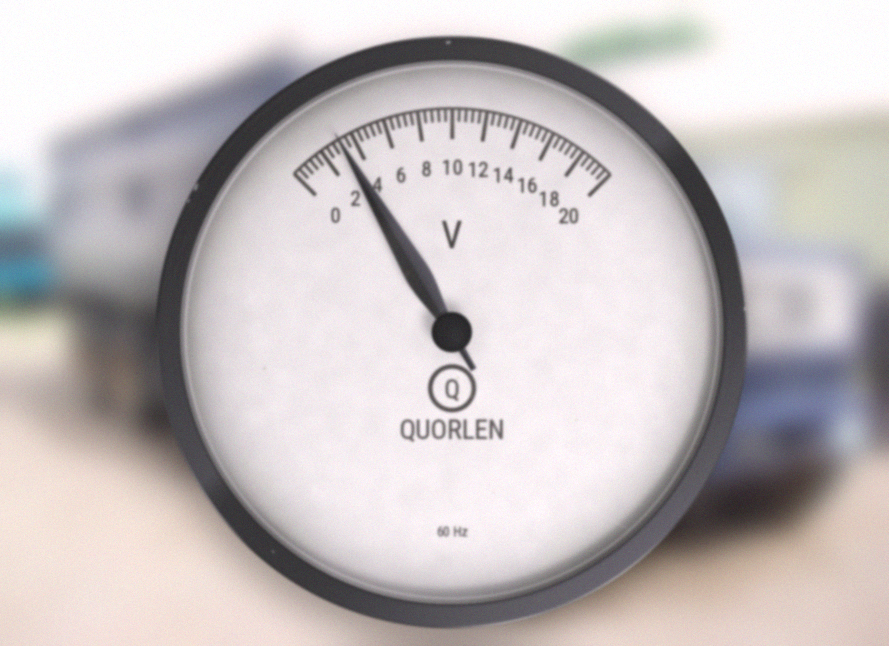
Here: 3.2V
